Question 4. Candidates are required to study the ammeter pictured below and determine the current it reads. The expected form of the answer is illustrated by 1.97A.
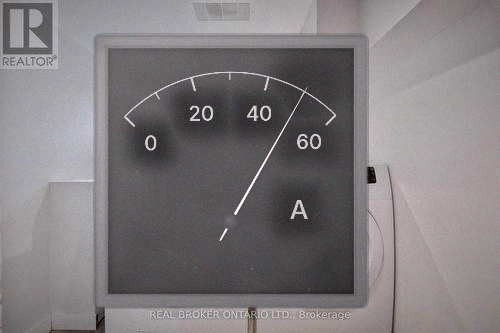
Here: 50A
